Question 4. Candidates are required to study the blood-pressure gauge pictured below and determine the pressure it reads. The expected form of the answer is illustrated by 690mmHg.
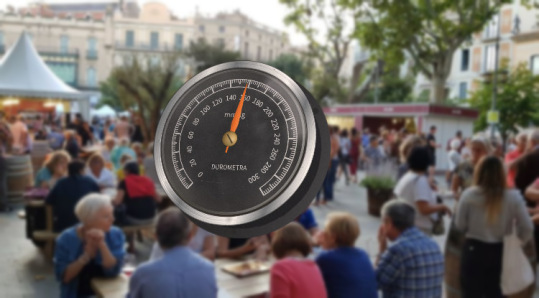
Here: 160mmHg
